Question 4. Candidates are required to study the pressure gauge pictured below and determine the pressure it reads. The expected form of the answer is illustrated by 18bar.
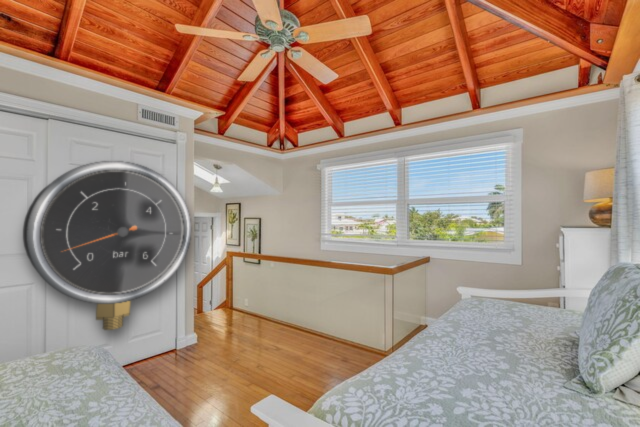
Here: 0.5bar
